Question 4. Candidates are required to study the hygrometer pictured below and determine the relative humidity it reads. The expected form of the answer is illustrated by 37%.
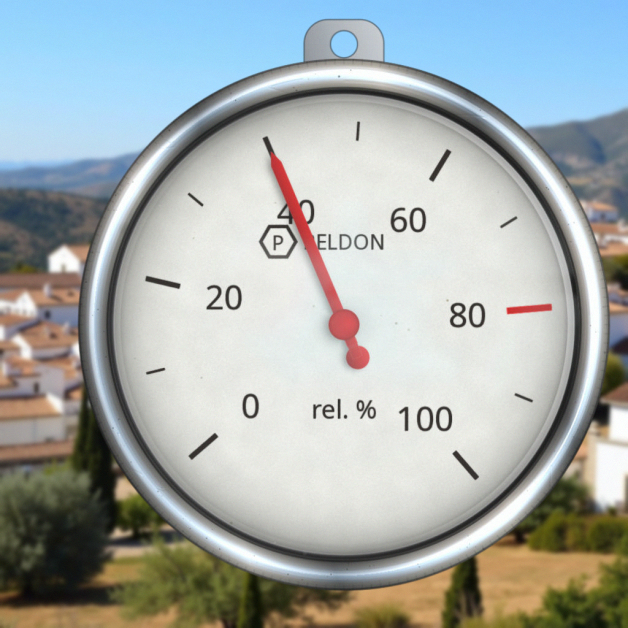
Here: 40%
